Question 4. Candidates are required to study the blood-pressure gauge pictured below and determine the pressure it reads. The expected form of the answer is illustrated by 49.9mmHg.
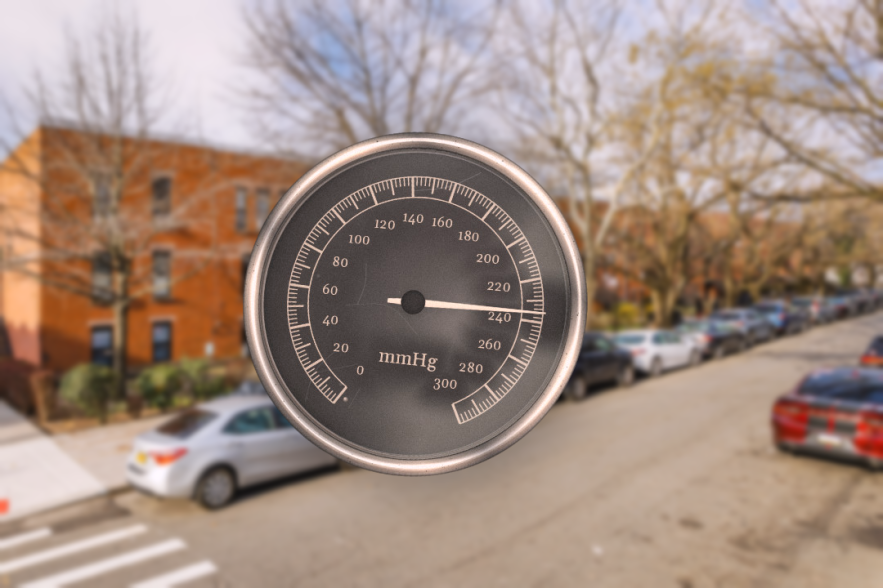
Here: 236mmHg
